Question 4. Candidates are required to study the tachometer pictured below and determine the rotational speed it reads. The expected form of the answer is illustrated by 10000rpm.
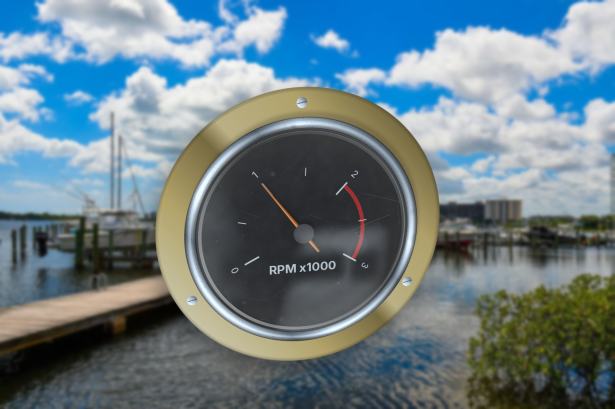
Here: 1000rpm
